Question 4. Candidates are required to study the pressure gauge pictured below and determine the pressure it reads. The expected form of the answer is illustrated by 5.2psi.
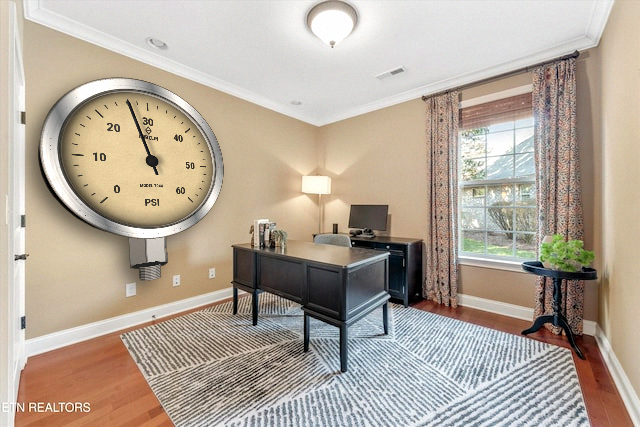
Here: 26psi
